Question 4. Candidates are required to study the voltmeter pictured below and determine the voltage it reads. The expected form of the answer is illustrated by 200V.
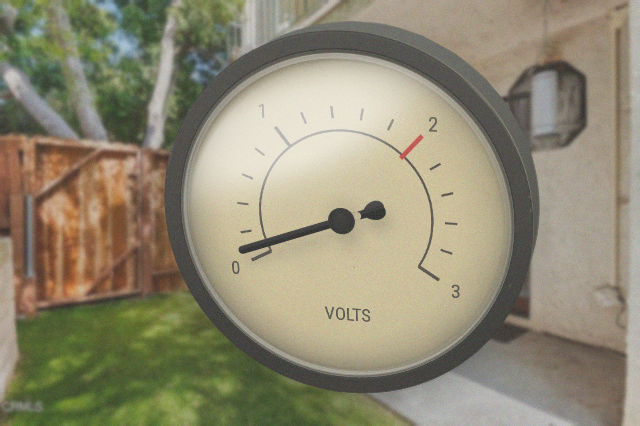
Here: 0.1V
